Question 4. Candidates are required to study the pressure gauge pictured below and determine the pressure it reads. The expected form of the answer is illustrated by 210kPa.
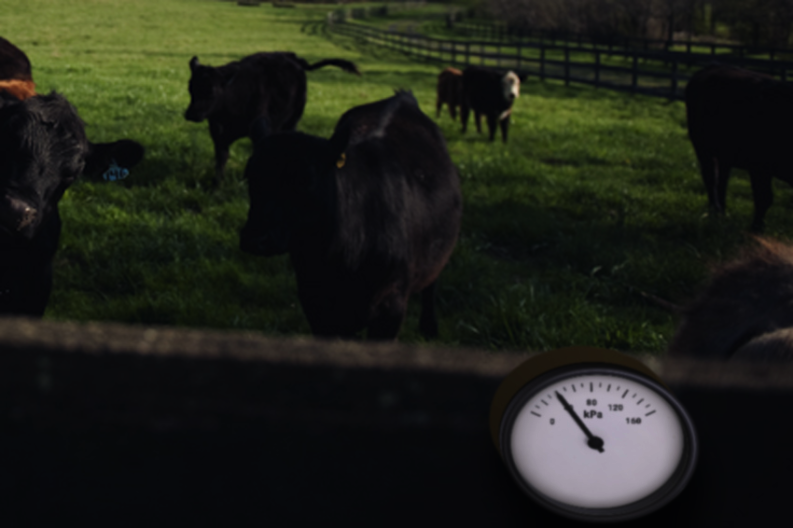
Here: 40kPa
